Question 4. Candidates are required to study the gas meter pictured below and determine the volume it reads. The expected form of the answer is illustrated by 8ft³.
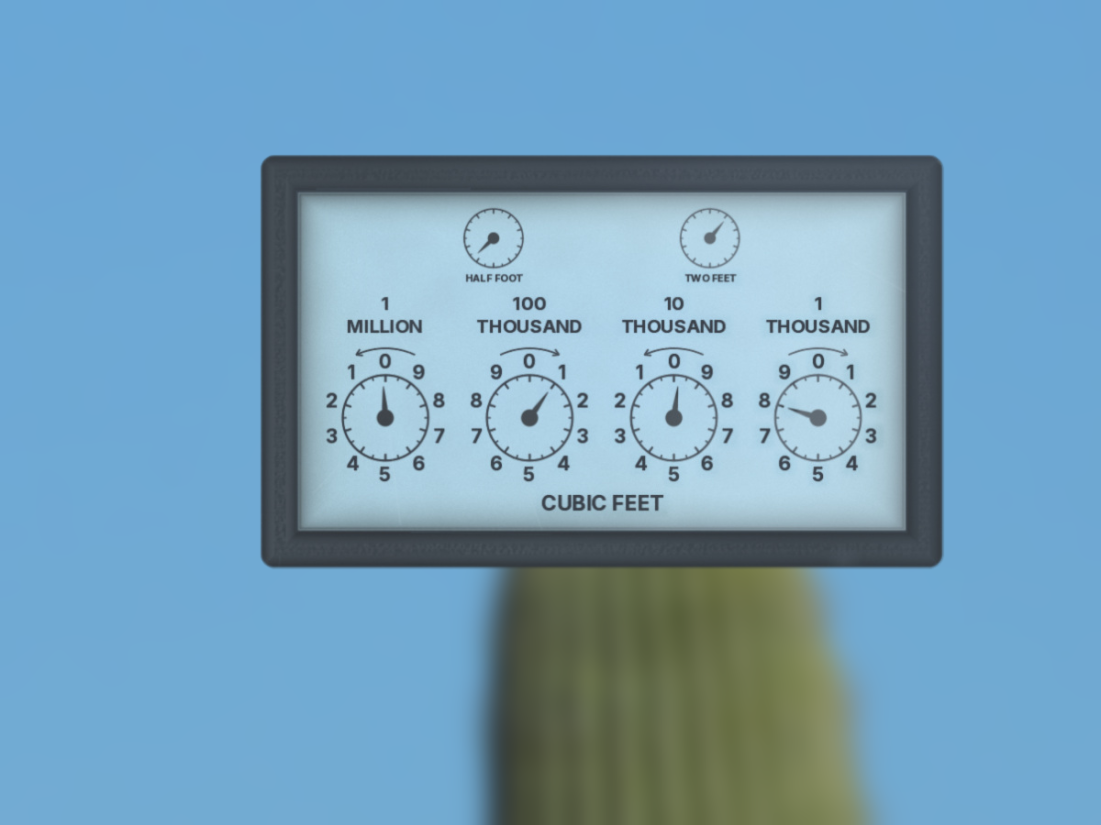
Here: 9800ft³
